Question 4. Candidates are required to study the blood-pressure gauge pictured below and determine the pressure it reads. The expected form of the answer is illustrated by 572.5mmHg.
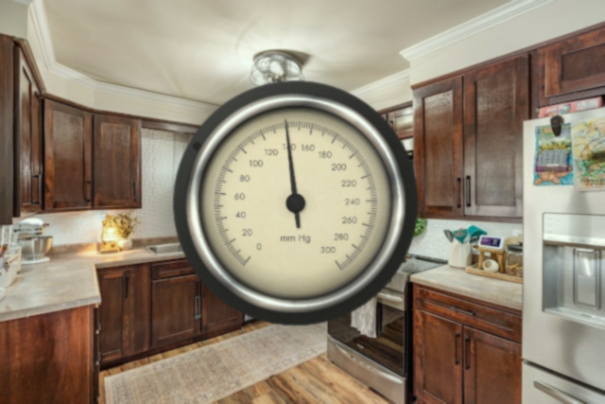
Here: 140mmHg
